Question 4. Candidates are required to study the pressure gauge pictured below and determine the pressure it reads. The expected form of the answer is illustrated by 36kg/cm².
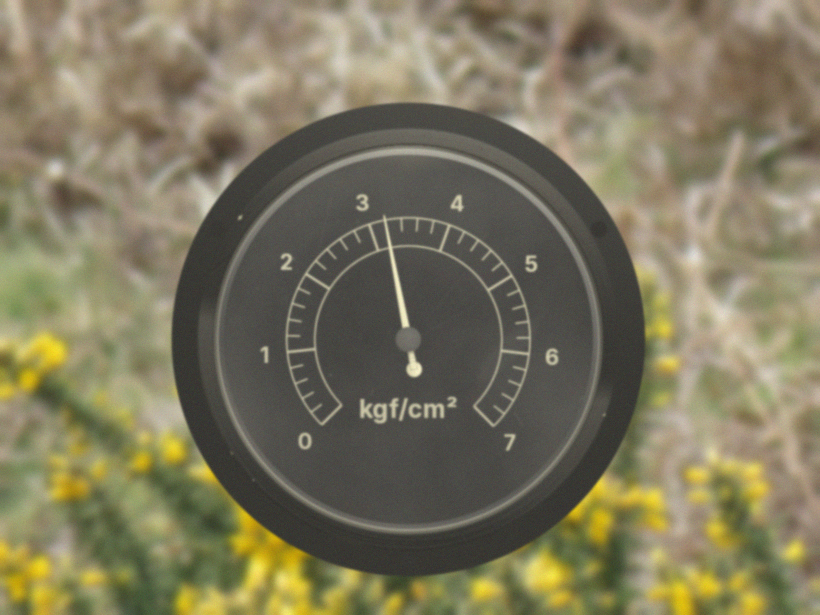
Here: 3.2kg/cm²
